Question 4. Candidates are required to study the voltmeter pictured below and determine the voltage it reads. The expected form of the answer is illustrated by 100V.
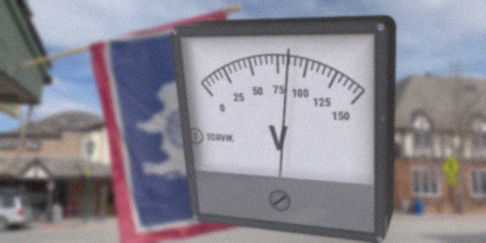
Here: 85V
